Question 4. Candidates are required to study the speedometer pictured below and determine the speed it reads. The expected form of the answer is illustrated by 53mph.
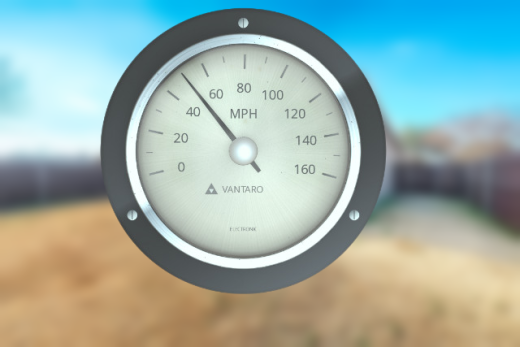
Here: 50mph
